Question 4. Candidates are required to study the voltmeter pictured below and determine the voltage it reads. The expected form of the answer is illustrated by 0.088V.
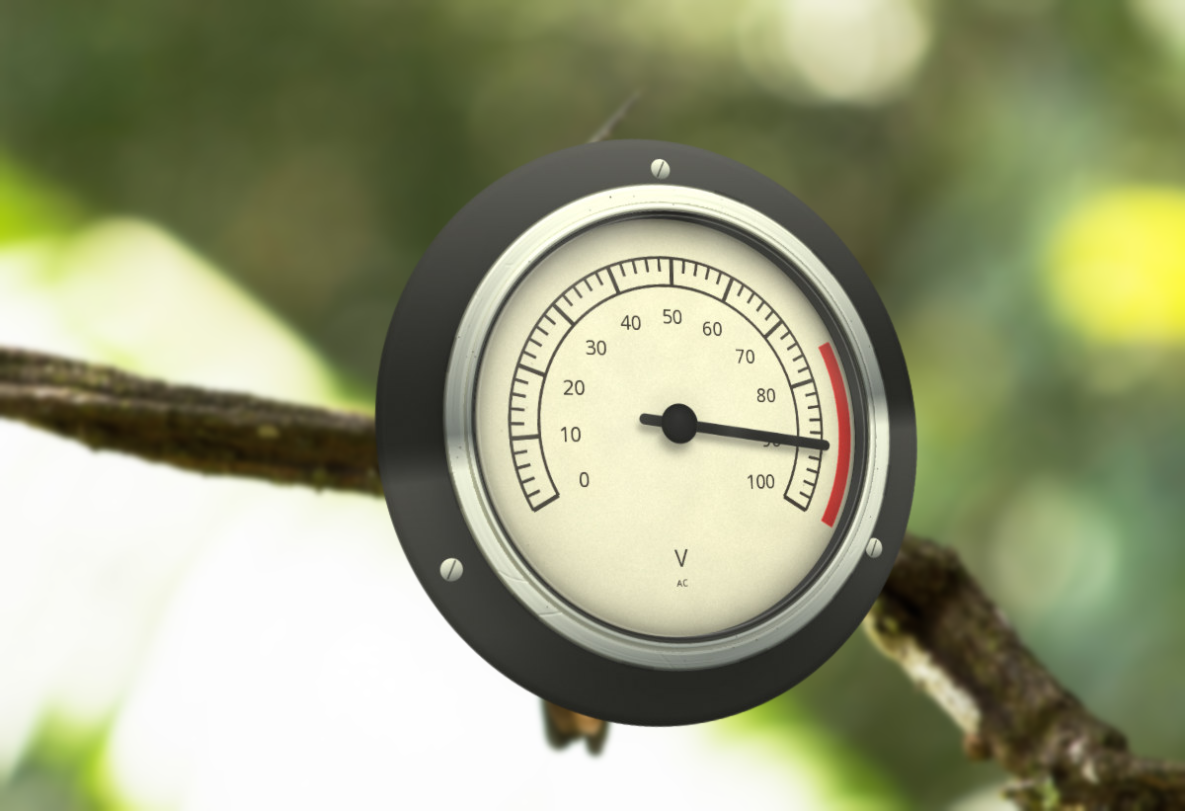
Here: 90V
